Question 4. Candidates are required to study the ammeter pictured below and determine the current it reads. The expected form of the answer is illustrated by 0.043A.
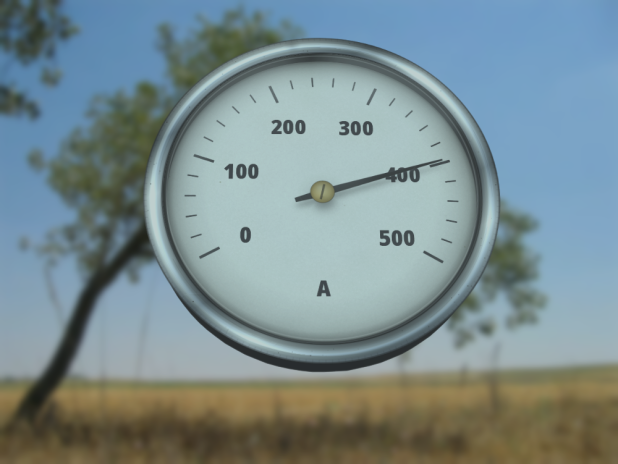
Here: 400A
